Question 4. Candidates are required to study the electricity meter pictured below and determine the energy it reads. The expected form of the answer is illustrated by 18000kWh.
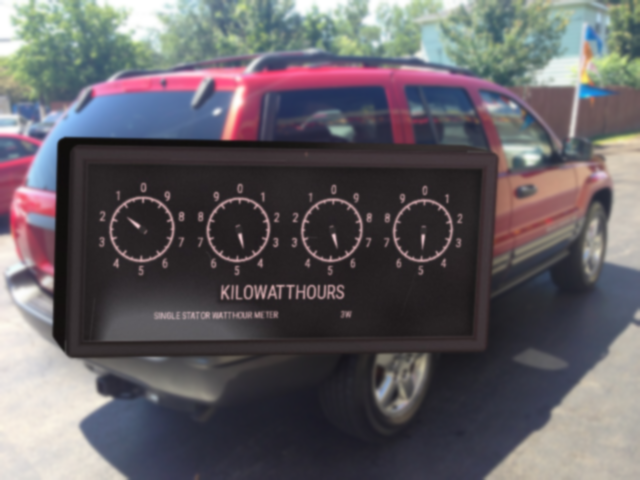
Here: 1455kWh
